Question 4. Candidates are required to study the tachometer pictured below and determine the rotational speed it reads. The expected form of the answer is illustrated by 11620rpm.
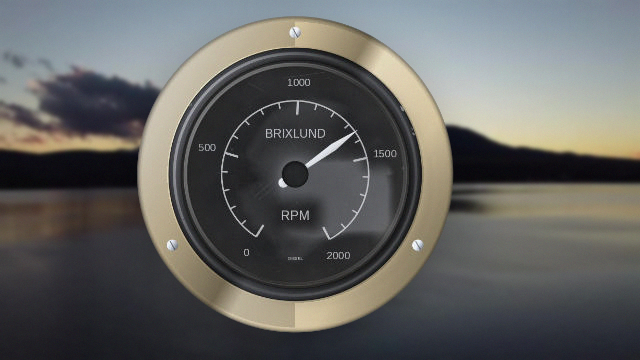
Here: 1350rpm
